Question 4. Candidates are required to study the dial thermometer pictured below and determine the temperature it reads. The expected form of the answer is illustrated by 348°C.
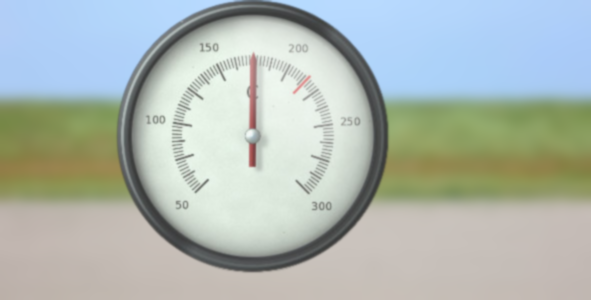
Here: 175°C
